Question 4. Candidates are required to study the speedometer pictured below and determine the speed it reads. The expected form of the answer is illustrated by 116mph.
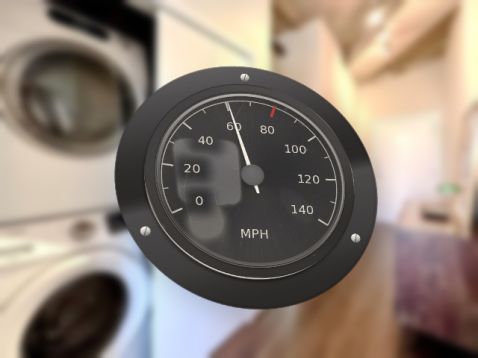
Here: 60mph
